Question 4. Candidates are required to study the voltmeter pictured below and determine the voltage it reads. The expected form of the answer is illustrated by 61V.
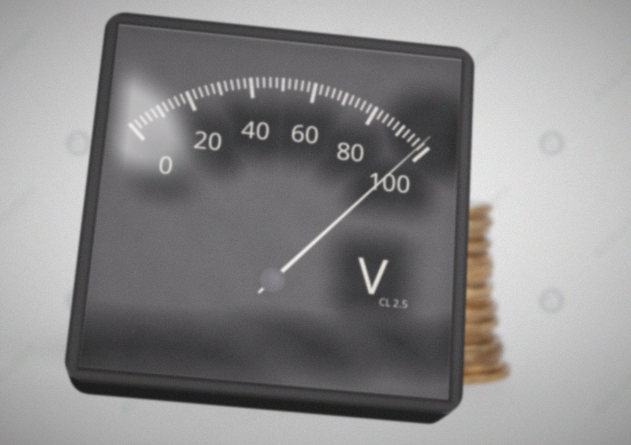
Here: 98V
